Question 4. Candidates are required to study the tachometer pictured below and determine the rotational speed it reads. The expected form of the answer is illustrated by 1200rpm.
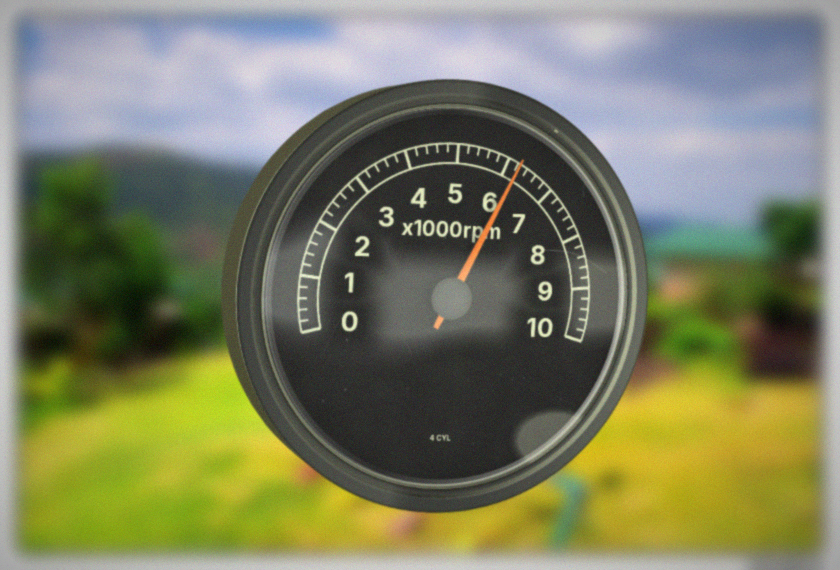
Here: 6200rpm
